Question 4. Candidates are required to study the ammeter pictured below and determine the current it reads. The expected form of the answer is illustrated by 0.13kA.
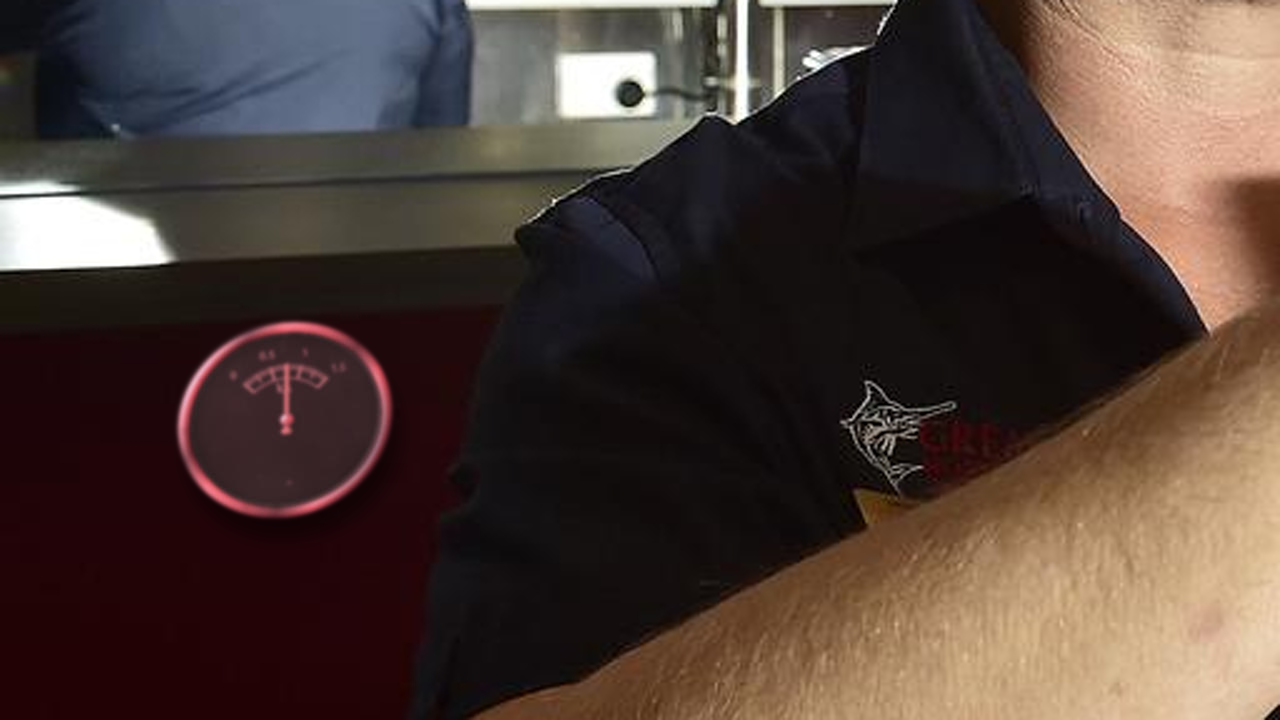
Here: 0.75kA
